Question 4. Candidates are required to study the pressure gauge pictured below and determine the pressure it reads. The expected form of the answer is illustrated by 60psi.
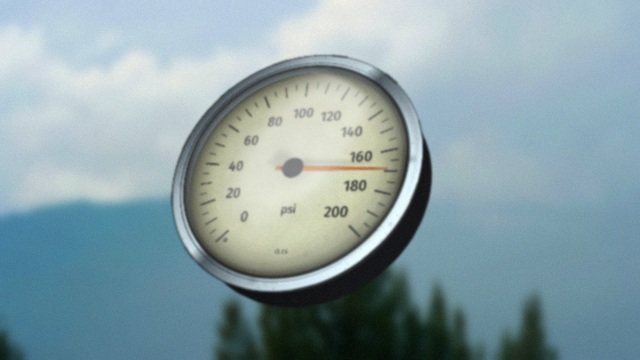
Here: 170psi
